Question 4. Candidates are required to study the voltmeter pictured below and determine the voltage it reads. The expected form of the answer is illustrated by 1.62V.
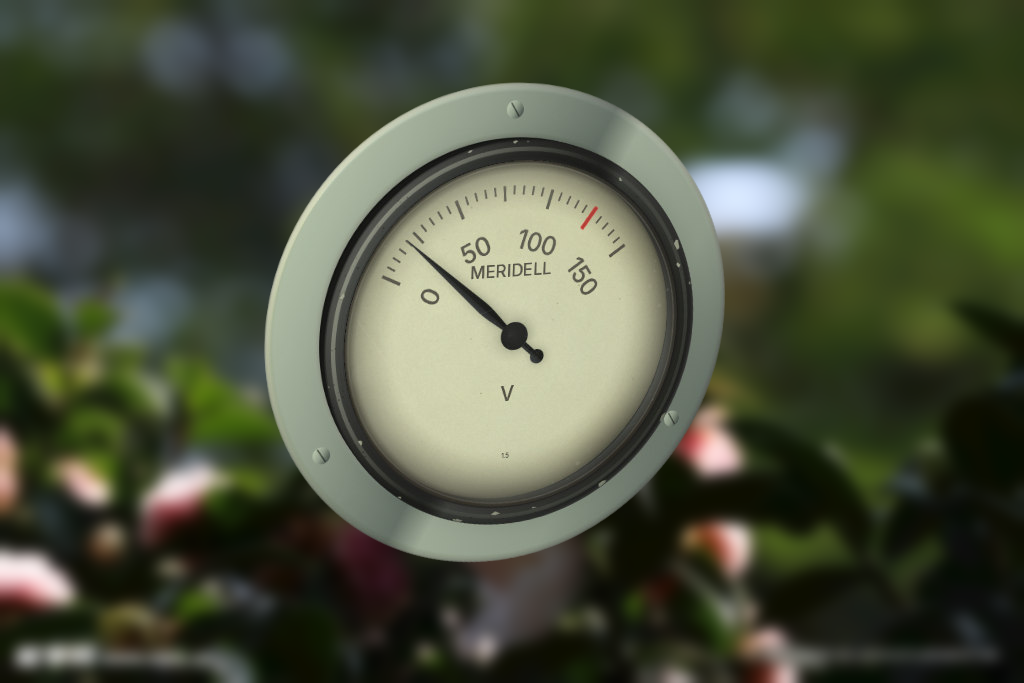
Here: 20V
